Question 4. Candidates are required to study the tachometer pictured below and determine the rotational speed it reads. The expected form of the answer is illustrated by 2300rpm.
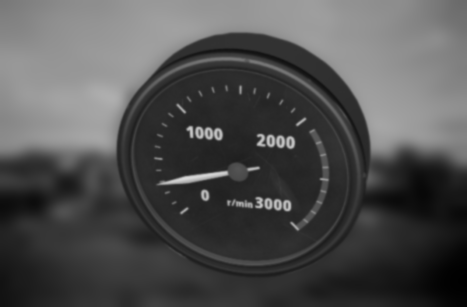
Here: 300rpm
